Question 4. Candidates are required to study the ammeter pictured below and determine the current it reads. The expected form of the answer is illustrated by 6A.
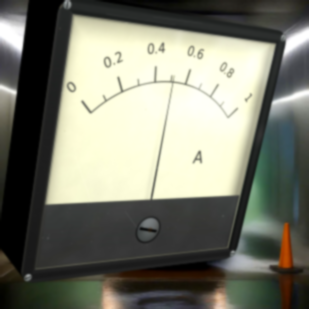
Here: 0.5A
